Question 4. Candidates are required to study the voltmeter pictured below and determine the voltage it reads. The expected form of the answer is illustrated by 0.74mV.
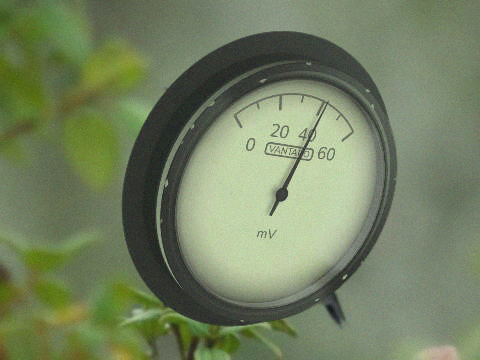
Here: 40mV
